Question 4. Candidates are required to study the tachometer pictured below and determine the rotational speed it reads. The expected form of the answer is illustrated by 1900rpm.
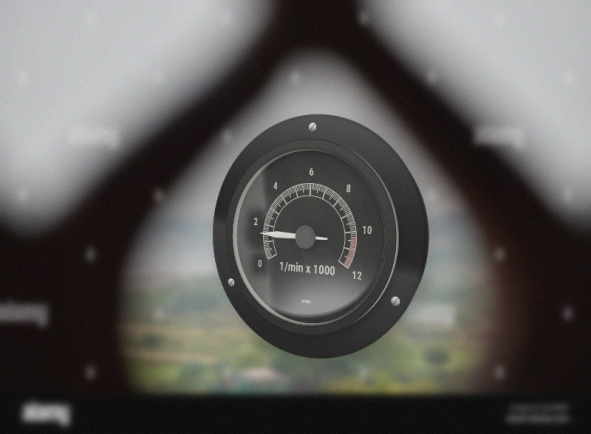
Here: 1500rpm
